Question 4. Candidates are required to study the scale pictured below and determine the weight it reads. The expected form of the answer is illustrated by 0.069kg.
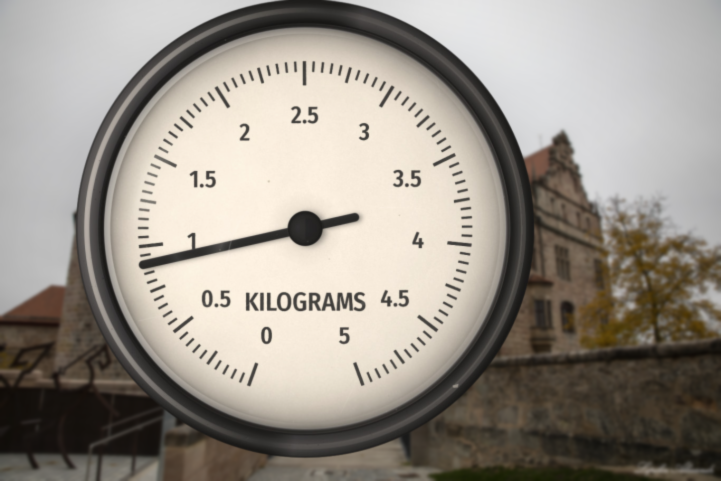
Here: 0.9kg
